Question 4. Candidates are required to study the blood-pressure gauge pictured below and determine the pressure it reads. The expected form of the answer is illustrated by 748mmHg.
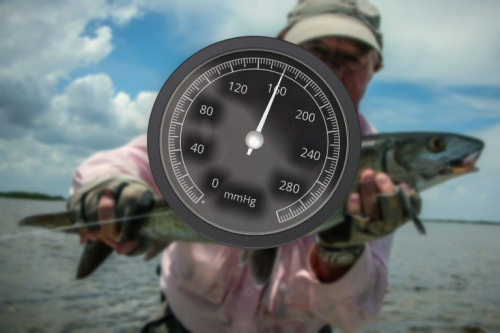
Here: 160mmHg
